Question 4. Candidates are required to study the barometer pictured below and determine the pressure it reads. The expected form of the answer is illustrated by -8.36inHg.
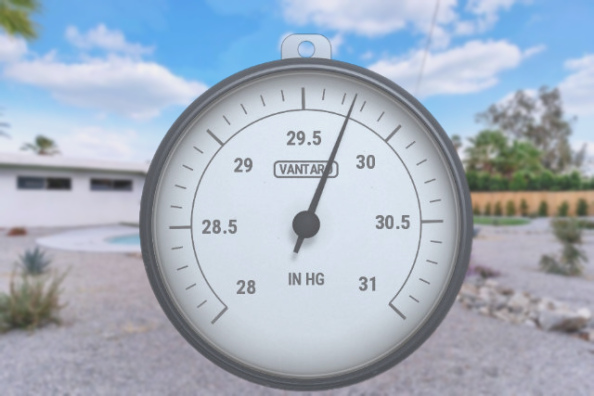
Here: 29.75inHg
